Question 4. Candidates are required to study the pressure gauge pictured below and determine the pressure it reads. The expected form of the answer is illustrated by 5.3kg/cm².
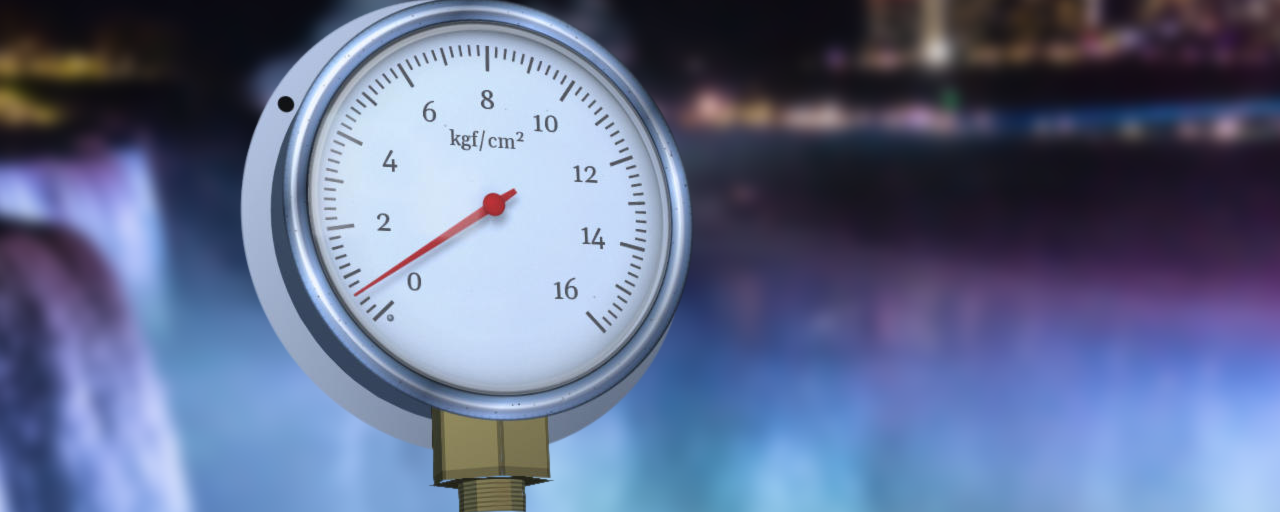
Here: 0.6kg/cm²
